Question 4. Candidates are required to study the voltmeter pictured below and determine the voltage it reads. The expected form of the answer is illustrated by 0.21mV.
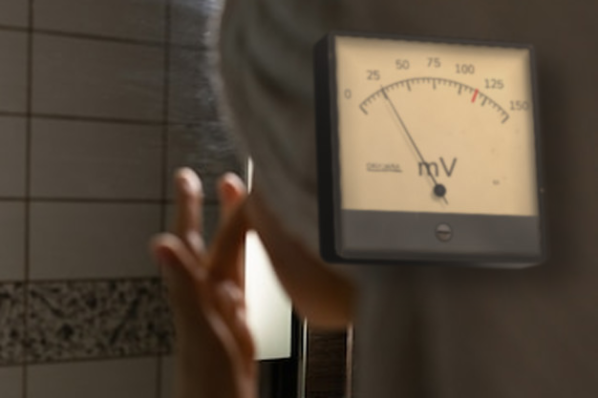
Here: 25mV
